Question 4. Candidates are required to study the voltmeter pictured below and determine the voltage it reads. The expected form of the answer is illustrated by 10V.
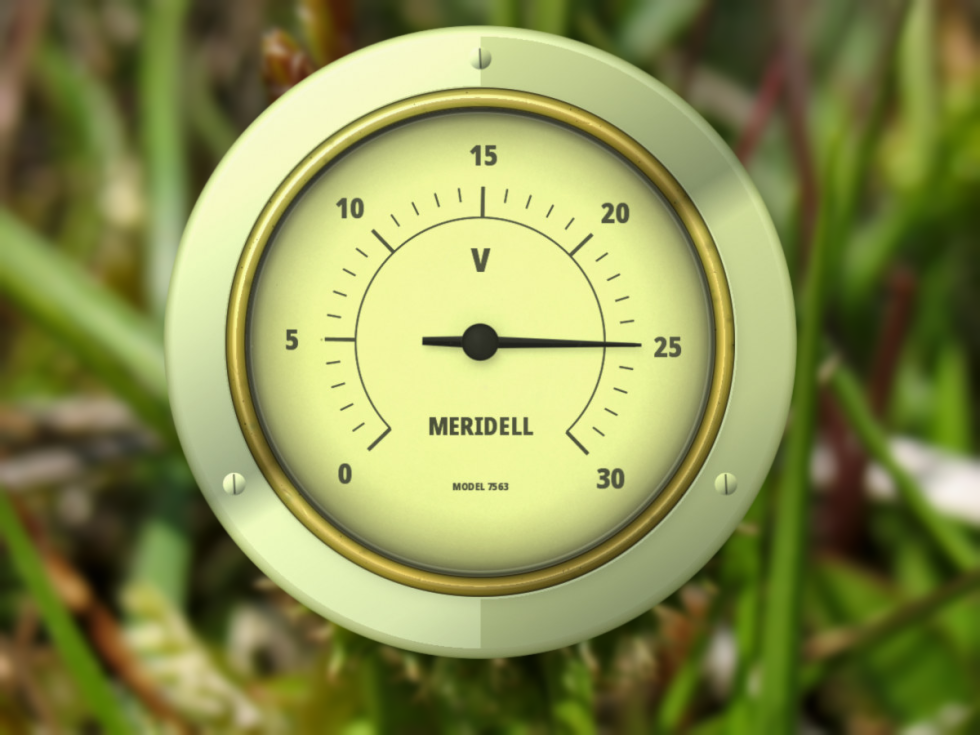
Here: 25V
